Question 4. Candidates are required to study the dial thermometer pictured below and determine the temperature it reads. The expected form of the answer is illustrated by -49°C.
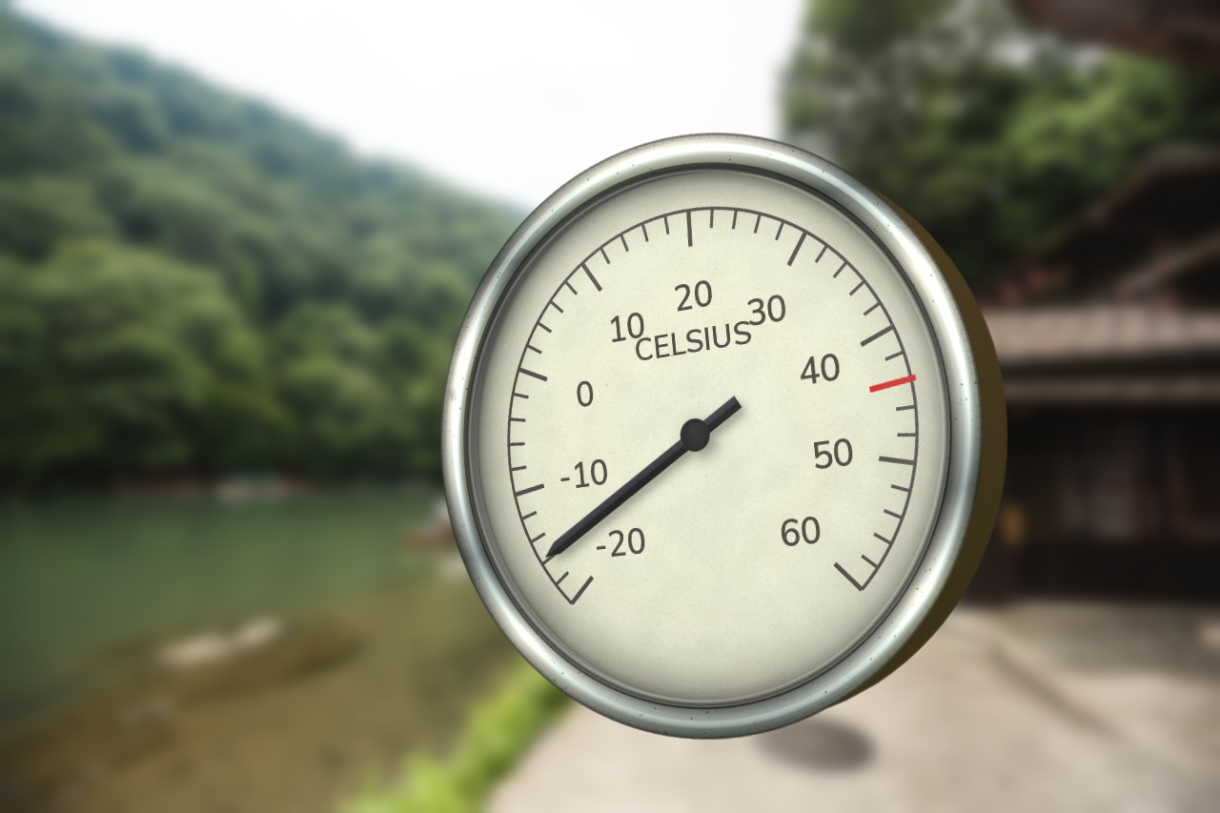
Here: -16°C
